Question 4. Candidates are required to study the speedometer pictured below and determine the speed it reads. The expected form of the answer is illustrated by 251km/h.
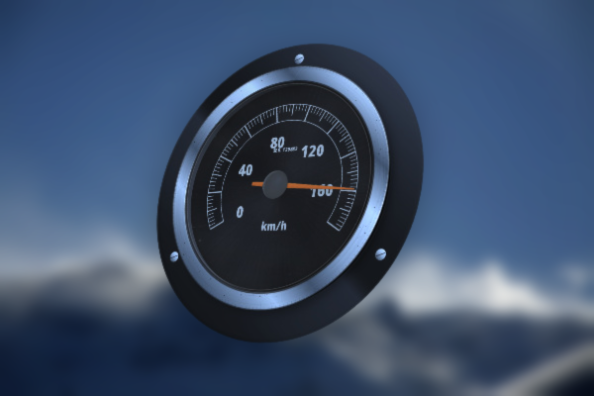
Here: 160km/h
